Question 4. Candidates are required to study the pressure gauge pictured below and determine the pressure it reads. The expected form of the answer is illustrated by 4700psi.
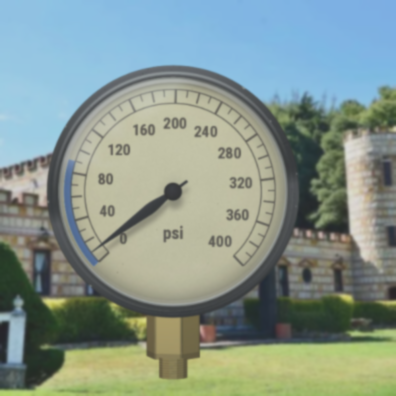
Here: 10psi
